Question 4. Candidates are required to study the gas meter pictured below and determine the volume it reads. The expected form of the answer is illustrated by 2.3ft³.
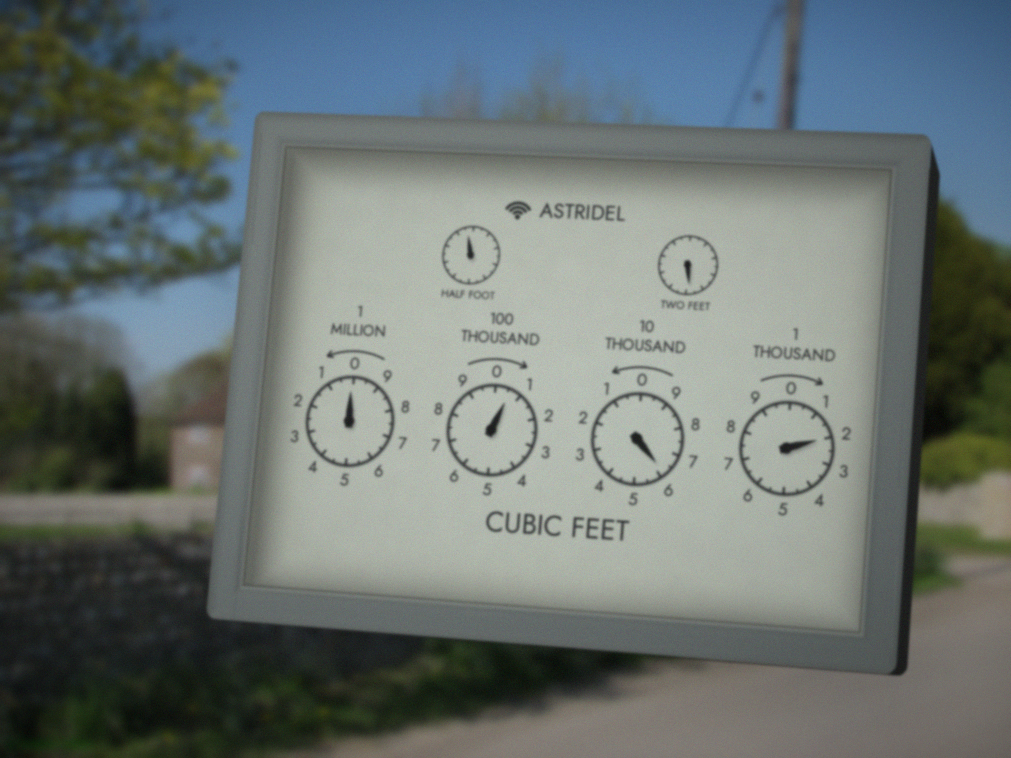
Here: 6200ft³
